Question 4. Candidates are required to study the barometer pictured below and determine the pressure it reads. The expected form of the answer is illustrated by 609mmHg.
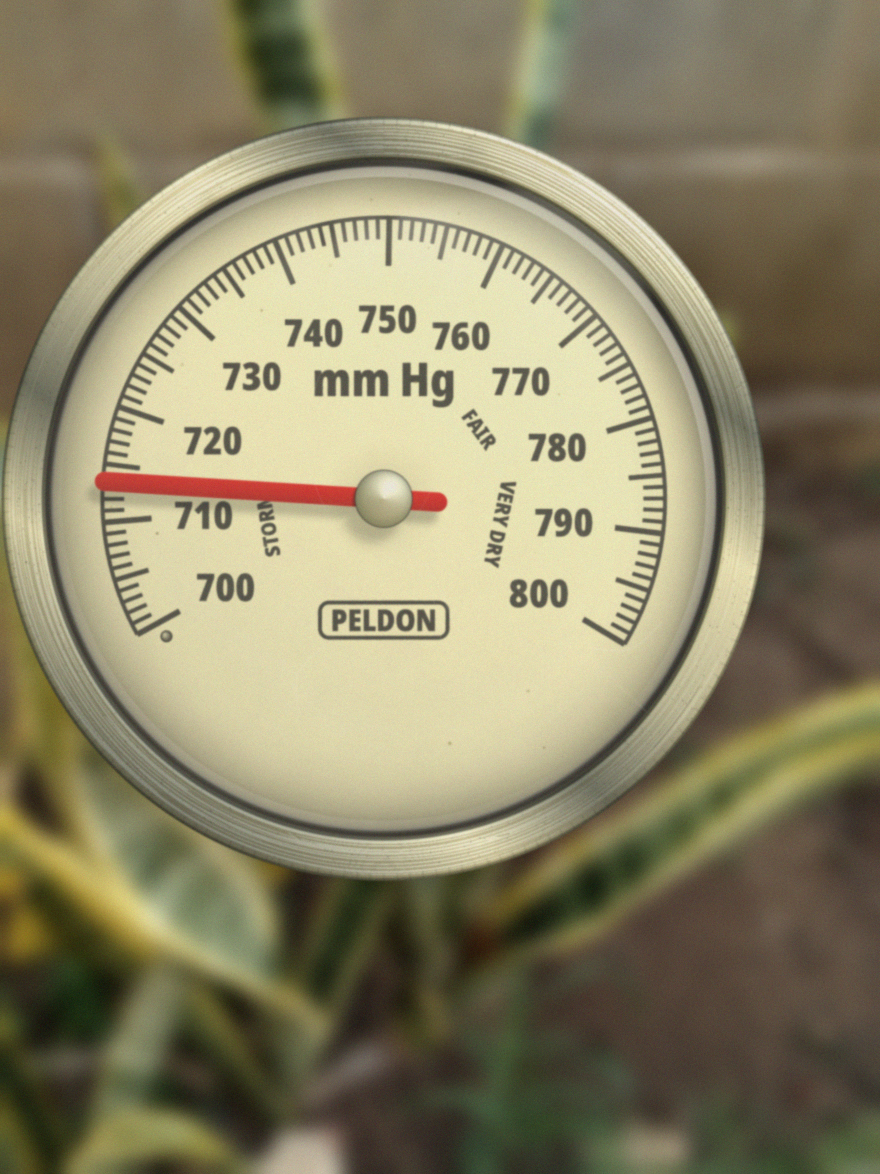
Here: 713.5mmHg
